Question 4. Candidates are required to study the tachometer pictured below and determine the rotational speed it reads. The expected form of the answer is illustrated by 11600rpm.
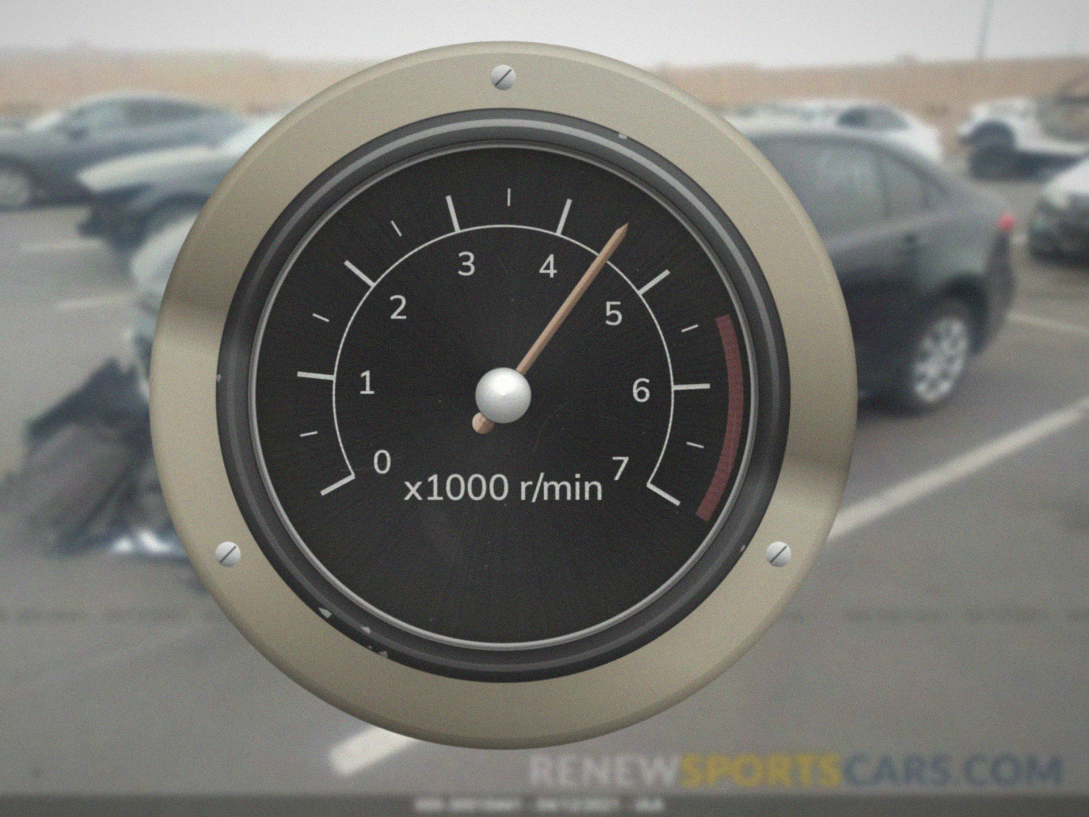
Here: 4500rpm
